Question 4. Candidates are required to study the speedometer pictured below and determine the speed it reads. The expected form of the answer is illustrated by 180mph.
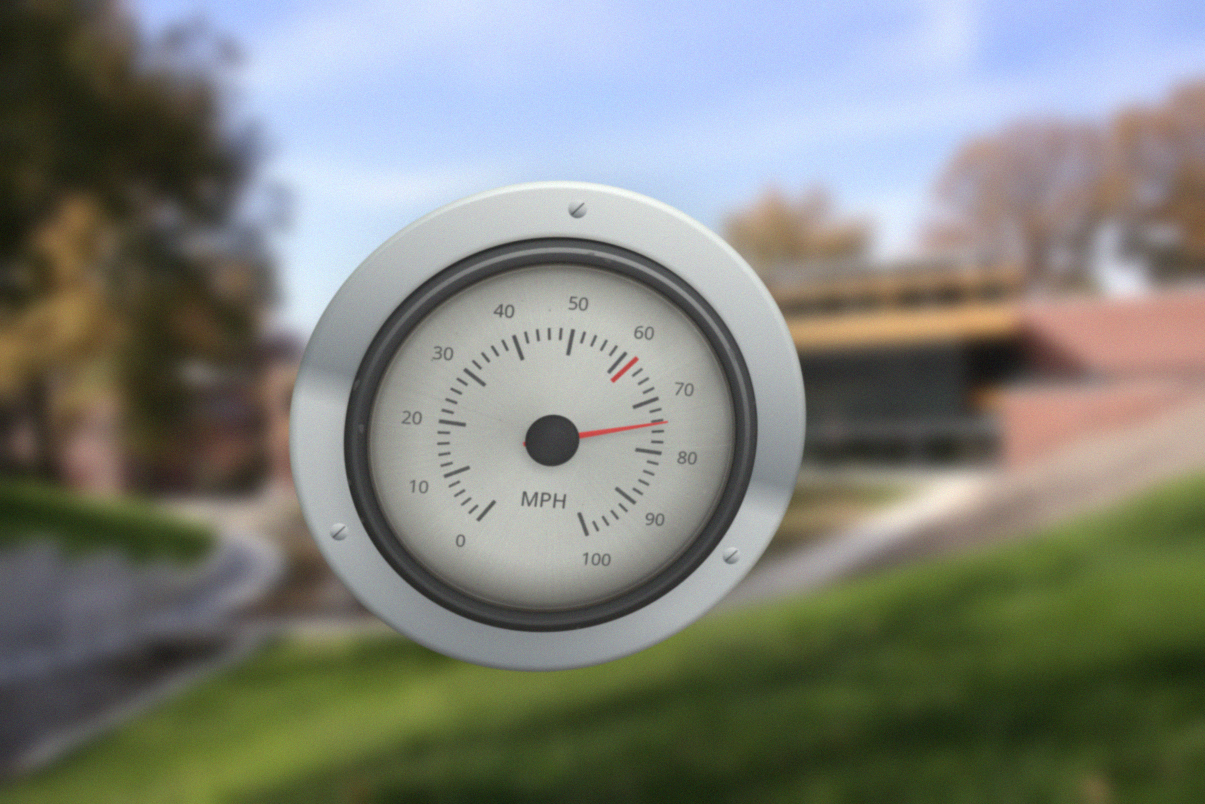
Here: 74mph
